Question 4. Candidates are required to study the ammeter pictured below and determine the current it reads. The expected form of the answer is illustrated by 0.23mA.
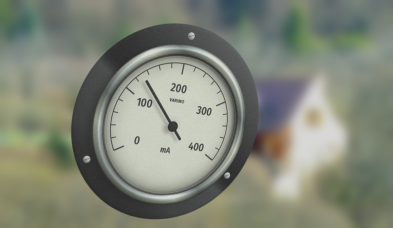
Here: 130mA
